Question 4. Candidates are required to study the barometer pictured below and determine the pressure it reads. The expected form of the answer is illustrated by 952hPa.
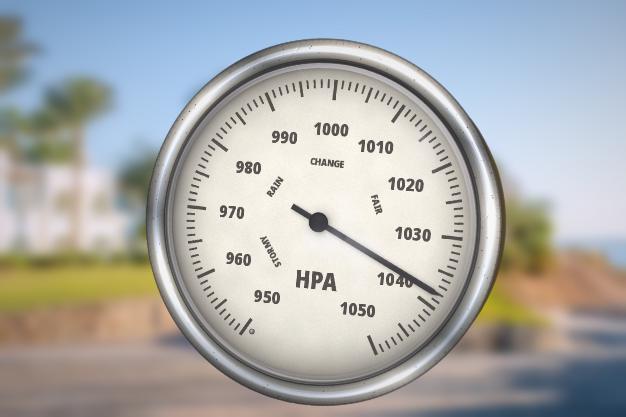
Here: 1038hPa
